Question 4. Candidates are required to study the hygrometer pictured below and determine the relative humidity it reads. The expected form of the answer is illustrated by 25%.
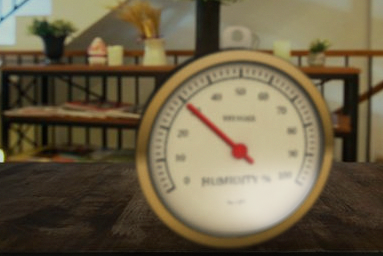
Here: 30%
